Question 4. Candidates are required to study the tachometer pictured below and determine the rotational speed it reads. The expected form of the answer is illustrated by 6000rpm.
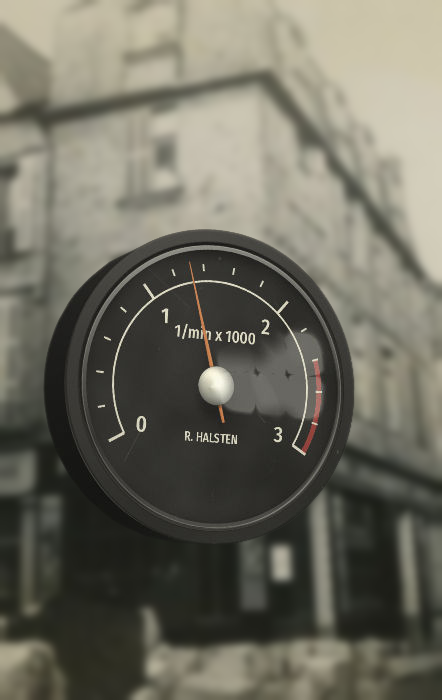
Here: 1300rpm
